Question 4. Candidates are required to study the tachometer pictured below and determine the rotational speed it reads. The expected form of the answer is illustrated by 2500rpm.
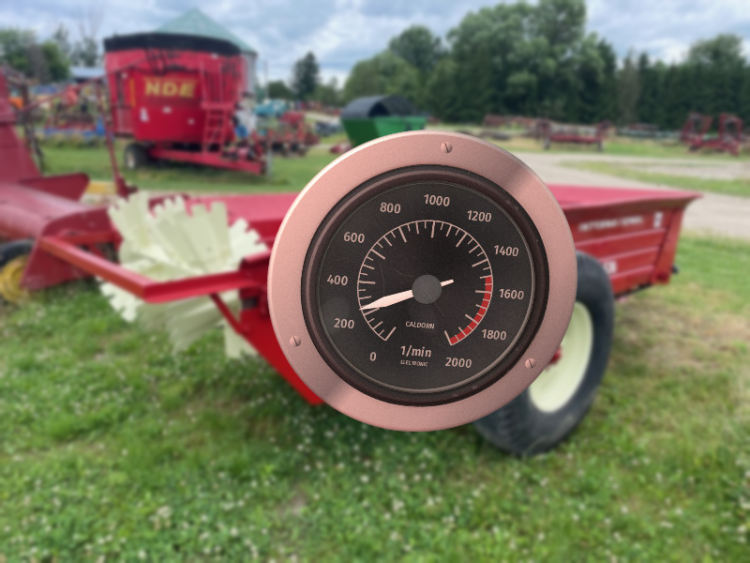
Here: 250rpm
